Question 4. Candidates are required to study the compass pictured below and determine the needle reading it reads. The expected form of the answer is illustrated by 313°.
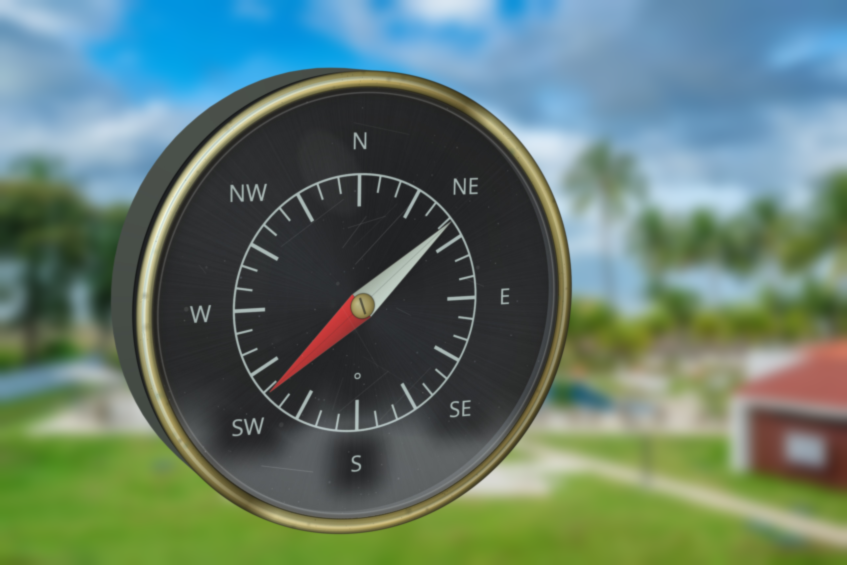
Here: 230°
